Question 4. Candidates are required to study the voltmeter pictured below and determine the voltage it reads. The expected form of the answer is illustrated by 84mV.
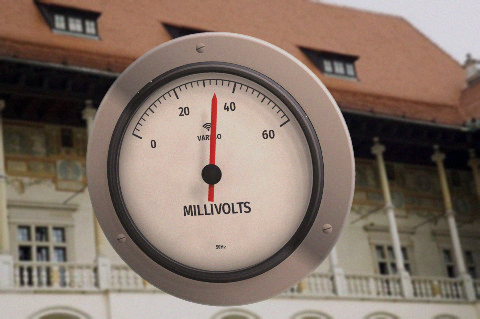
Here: 34mV
